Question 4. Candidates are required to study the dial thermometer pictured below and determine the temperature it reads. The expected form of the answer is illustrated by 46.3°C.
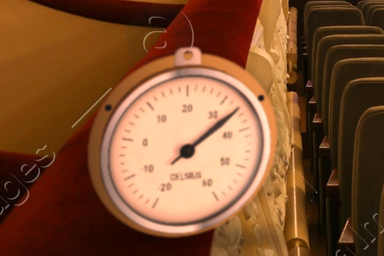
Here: 34°C
